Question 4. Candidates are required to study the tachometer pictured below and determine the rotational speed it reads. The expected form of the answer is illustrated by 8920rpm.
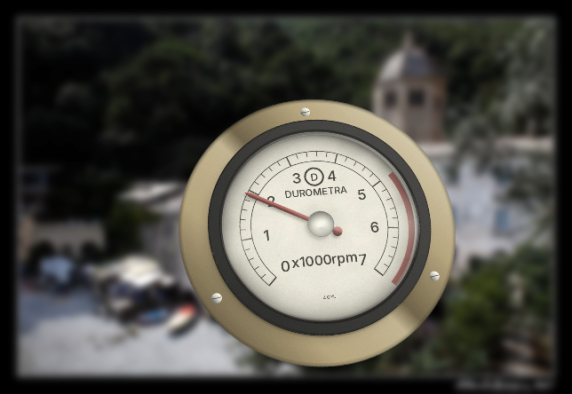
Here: 1900rpm
